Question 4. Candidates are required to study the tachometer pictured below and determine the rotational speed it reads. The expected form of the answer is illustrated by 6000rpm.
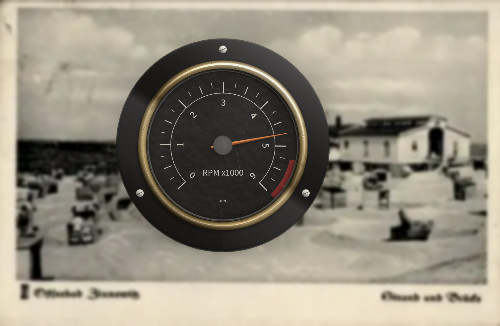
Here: 4750rpm
